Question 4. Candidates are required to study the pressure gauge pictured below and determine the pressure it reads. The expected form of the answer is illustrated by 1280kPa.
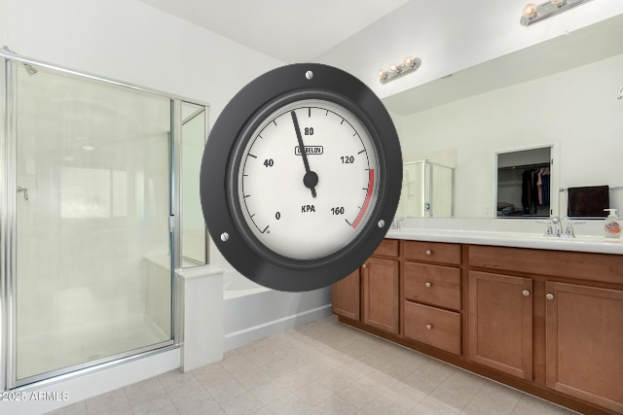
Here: 70kPa
